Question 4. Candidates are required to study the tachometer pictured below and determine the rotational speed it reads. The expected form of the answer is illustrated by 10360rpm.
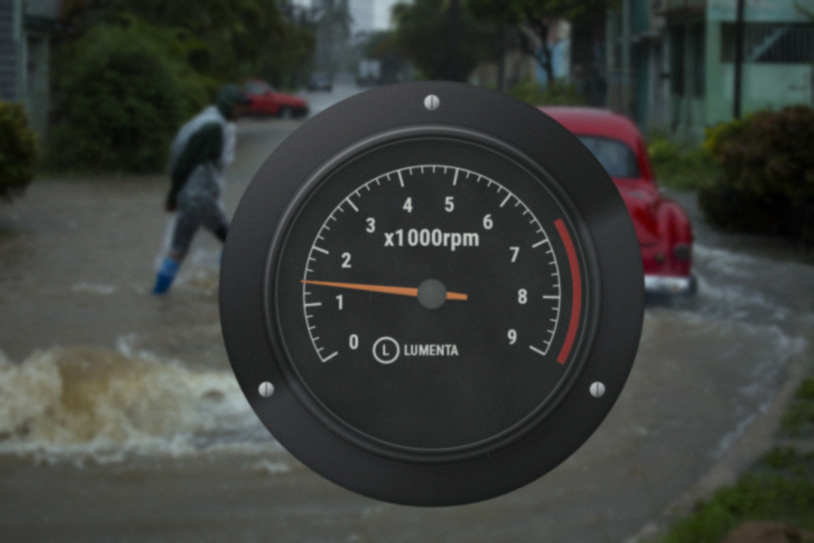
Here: 1400rpm
